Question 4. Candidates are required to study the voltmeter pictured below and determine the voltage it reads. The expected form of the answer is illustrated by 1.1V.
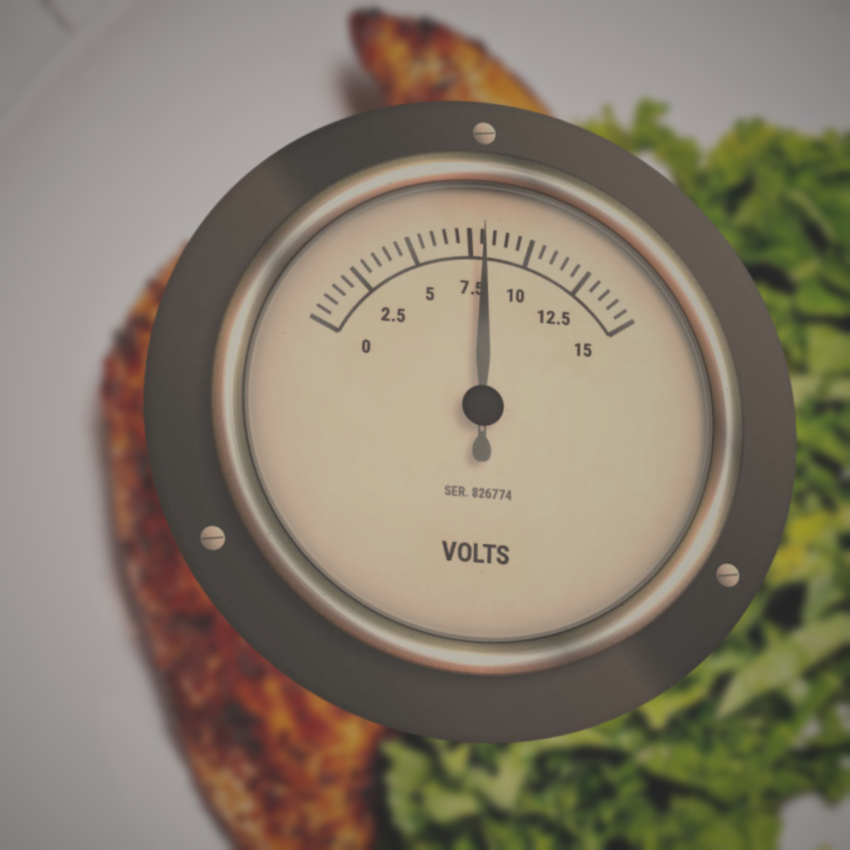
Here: 8V
